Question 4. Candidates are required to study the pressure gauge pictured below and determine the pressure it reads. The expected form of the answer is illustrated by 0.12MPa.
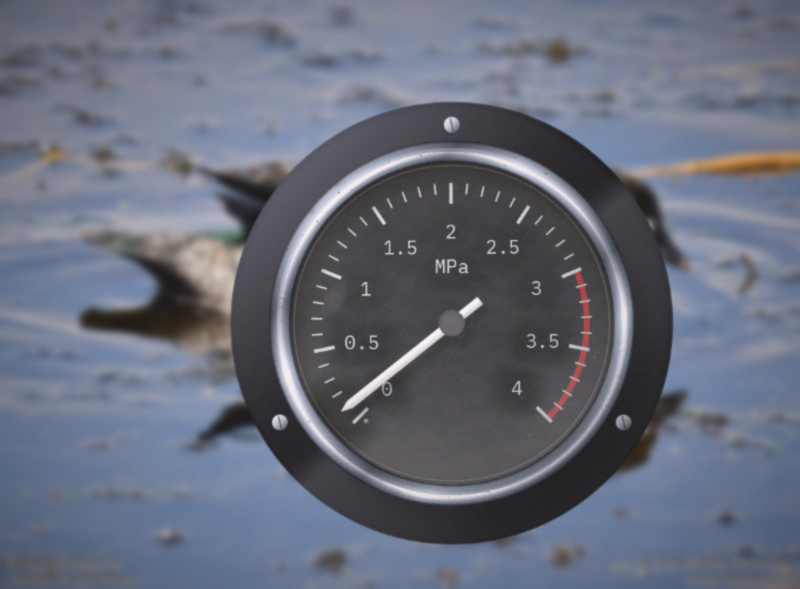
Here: 0.1MPa
